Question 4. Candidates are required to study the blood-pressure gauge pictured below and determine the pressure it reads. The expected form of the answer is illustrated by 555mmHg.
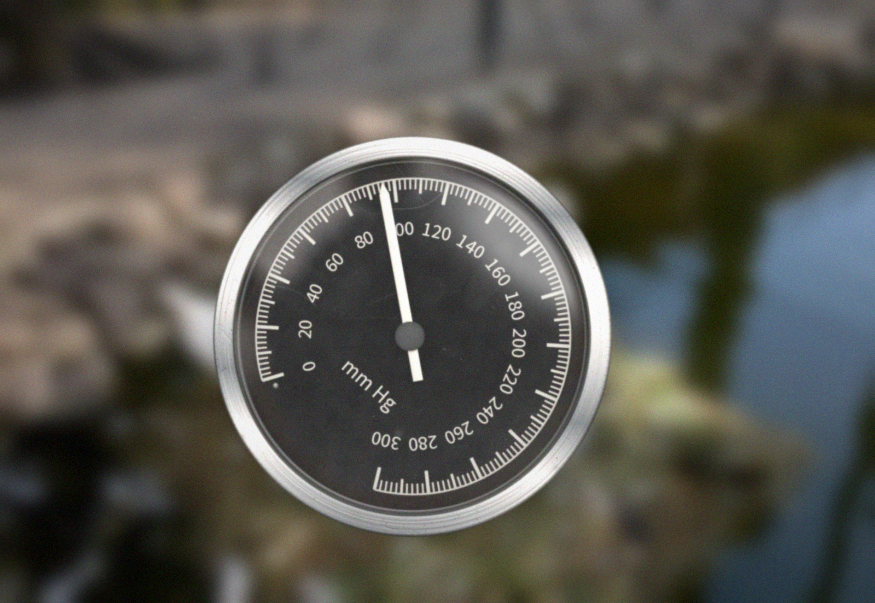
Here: 96mmHg
